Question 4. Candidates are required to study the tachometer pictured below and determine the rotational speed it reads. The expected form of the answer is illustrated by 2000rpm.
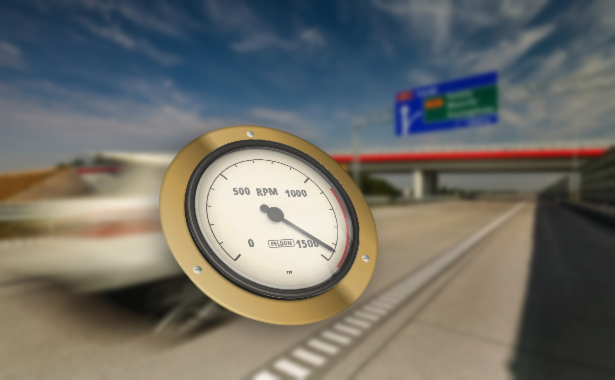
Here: 1450rpm
